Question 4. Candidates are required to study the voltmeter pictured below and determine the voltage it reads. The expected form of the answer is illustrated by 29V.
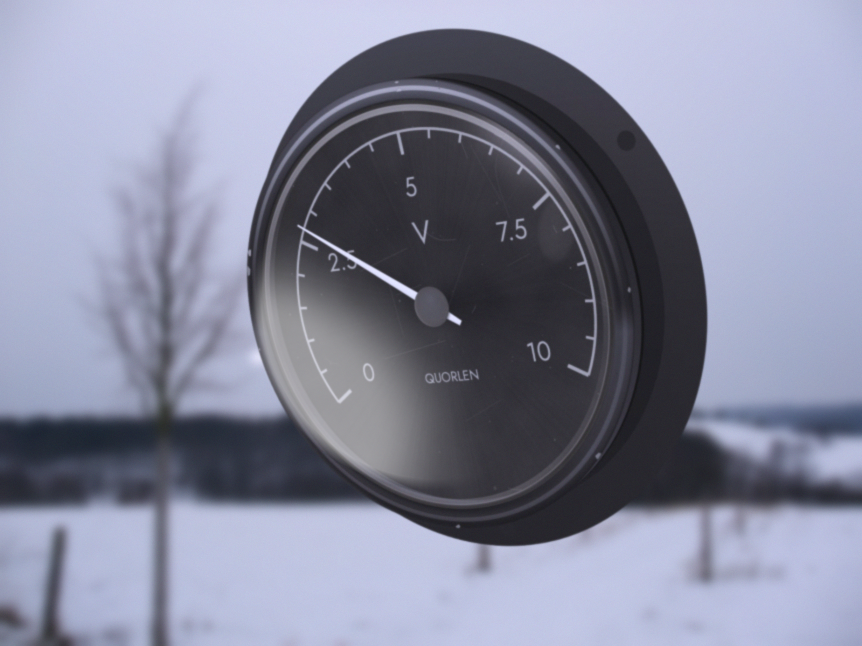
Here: 2.75V
